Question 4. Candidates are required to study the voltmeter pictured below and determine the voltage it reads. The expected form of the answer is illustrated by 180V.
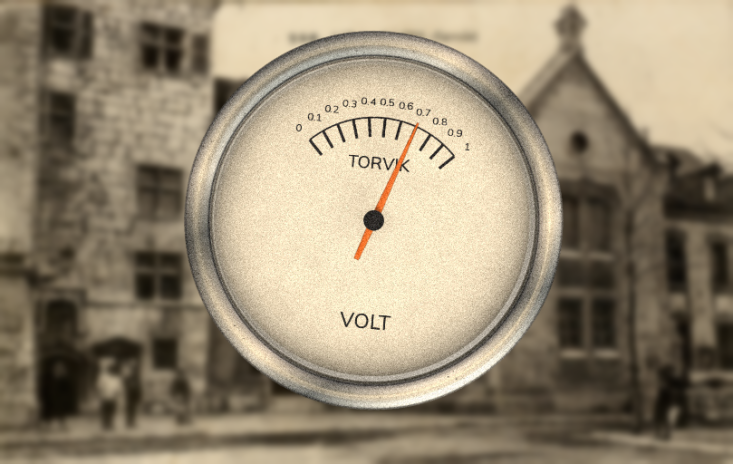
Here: 0.7V
